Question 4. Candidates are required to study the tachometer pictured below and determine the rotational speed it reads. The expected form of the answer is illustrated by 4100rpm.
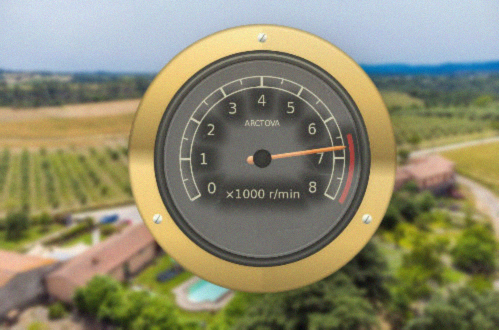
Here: 6750rpm
